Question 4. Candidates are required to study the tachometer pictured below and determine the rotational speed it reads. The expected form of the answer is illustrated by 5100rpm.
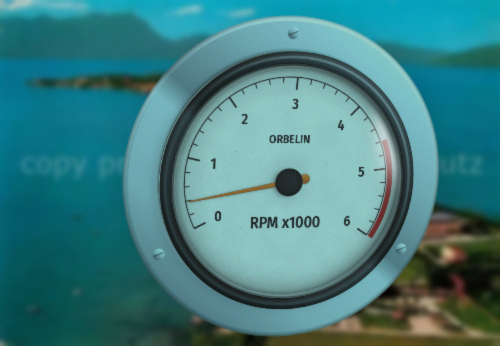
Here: 400rpm
